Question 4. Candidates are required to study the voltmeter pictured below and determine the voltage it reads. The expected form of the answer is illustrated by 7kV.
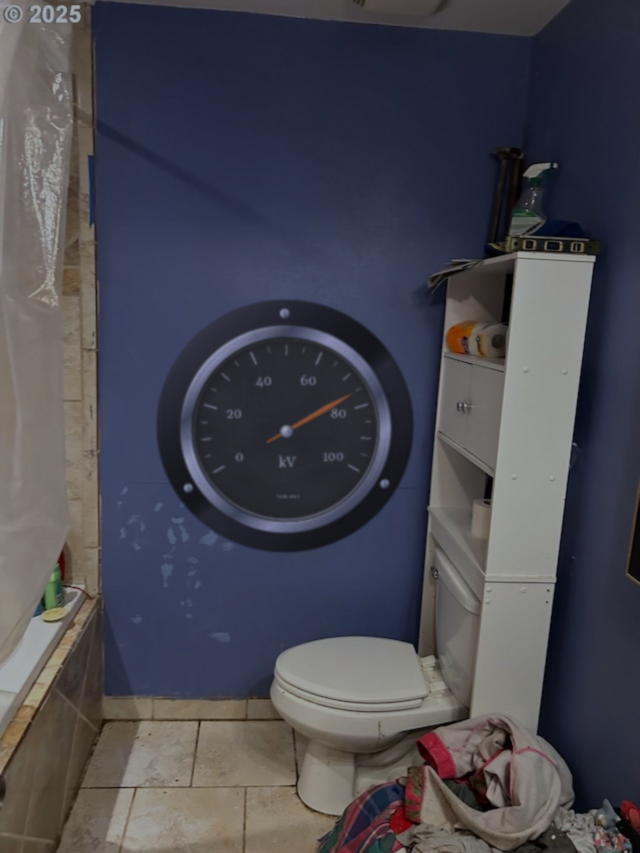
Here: 75kV
